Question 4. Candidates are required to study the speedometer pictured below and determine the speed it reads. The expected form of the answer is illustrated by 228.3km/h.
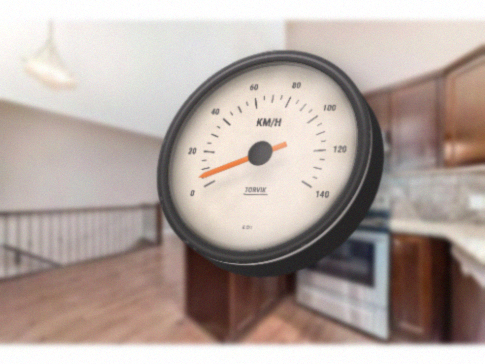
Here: 5km/h
